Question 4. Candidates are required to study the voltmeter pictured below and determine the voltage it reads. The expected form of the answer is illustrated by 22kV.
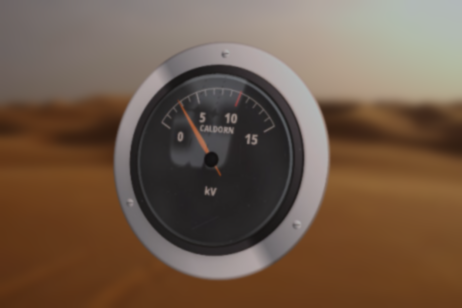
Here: 3kV
